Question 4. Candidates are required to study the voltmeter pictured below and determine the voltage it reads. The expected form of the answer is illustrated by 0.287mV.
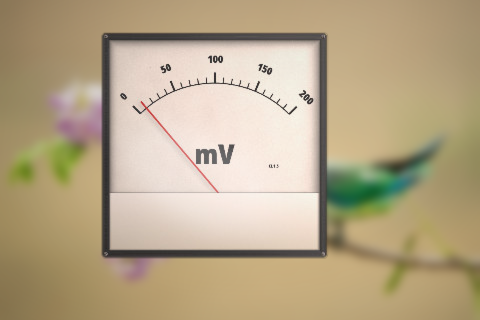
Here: 10mV
